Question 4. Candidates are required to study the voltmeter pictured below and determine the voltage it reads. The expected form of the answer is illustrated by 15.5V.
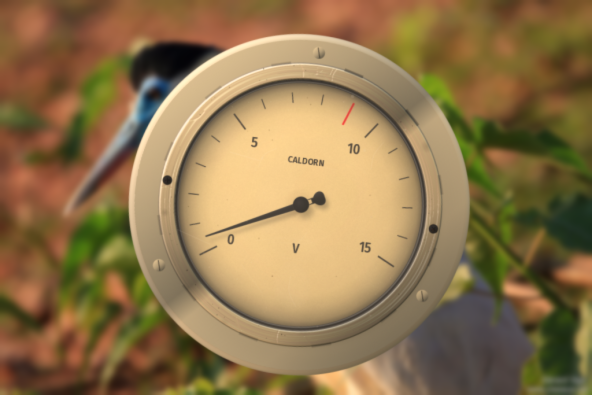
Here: 0.5V
